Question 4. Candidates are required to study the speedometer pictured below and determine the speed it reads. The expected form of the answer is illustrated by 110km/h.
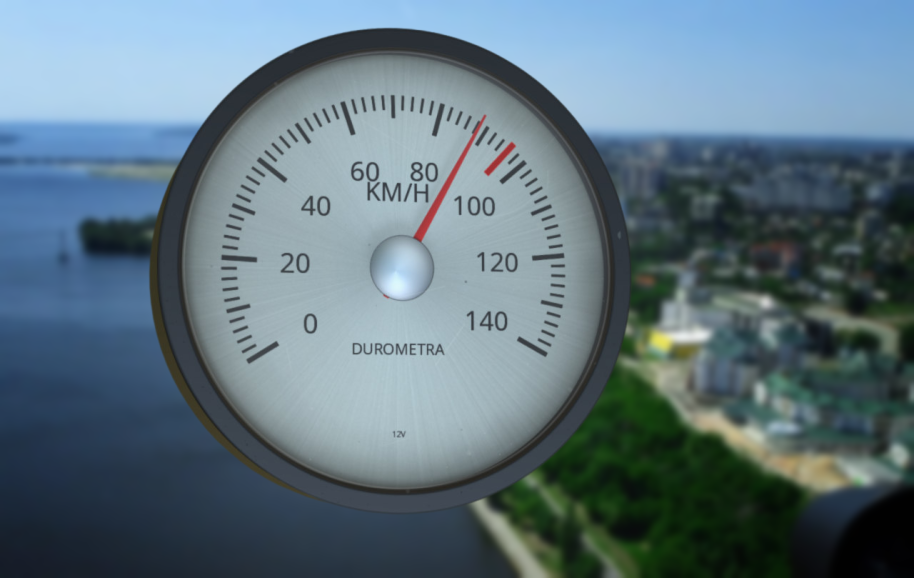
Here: 88km/h
